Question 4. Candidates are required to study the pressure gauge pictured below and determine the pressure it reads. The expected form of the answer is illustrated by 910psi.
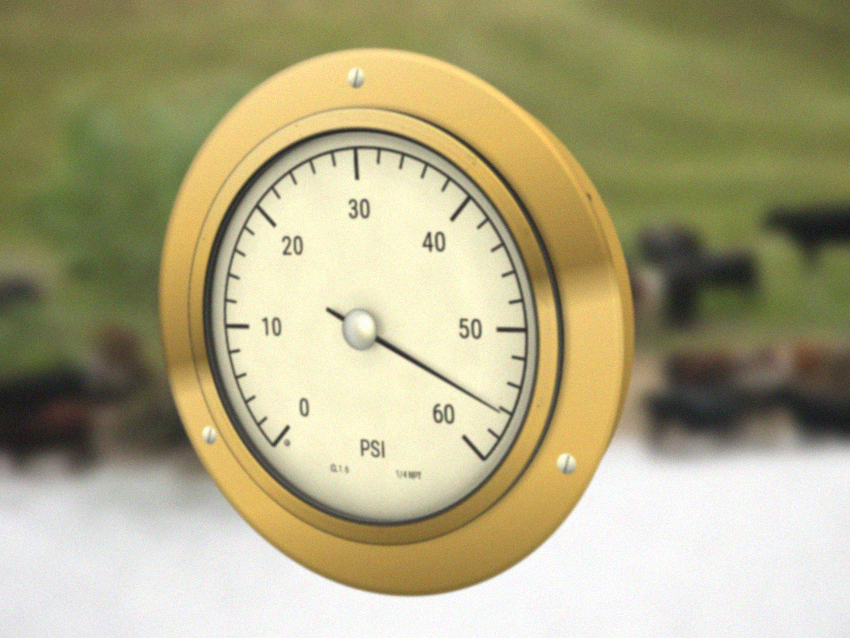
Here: 56psi
